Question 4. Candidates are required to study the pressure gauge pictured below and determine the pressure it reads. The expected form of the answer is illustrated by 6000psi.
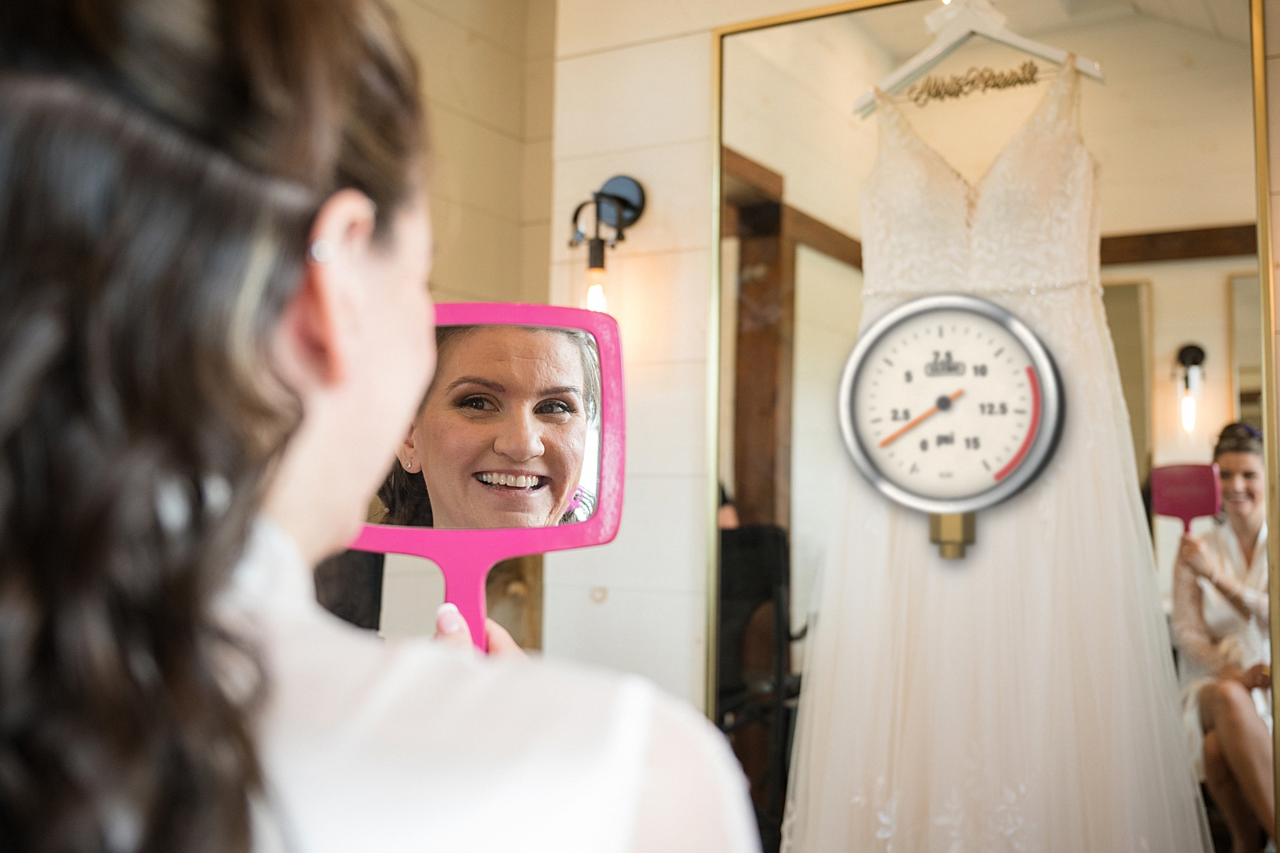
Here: 1.5psi
